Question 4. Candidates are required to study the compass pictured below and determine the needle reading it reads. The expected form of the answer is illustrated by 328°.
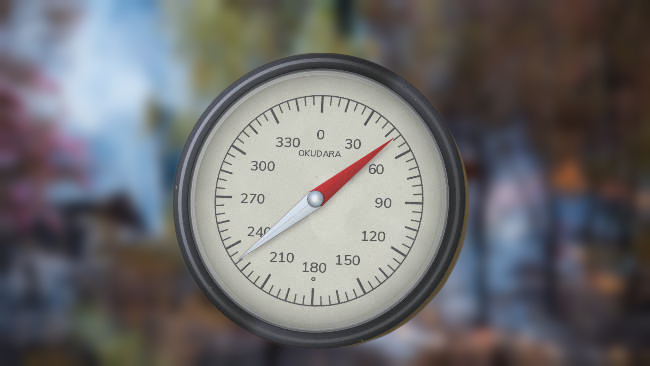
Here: 50°
